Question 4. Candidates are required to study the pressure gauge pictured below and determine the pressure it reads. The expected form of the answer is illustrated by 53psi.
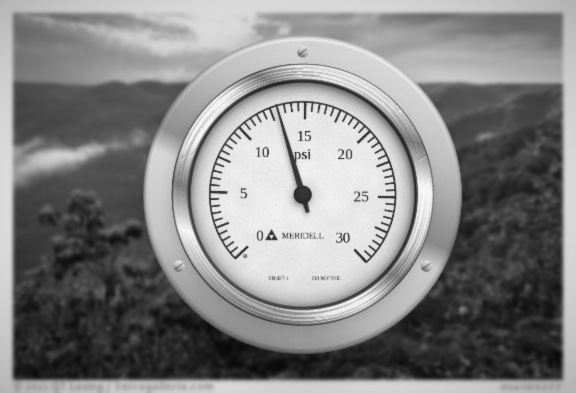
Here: 13psi
